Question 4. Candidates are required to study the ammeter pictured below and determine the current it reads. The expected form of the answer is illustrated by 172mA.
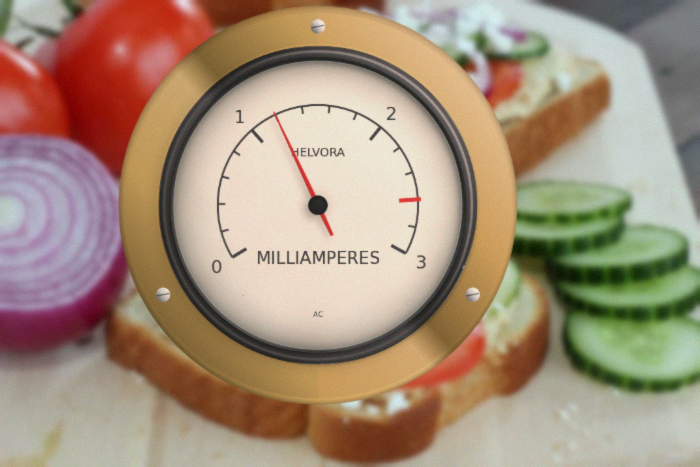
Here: 1.2mA
